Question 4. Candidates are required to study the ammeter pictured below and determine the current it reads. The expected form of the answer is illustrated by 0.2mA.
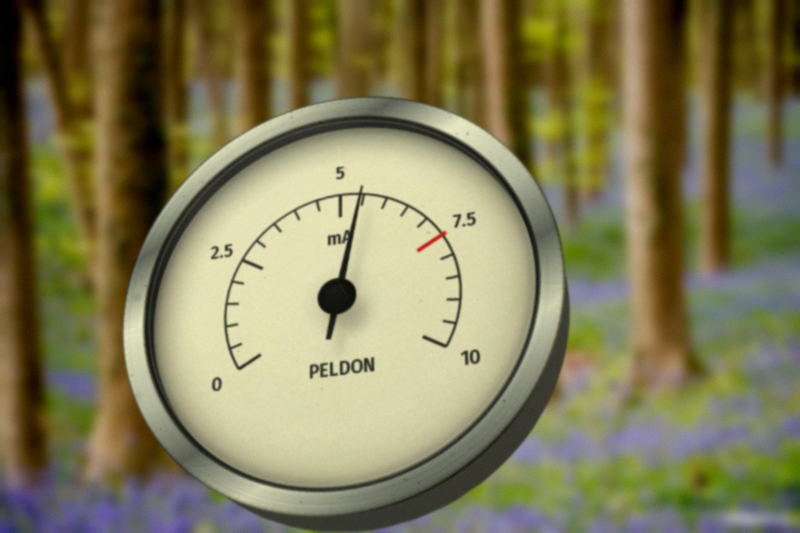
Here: 5.5mA
